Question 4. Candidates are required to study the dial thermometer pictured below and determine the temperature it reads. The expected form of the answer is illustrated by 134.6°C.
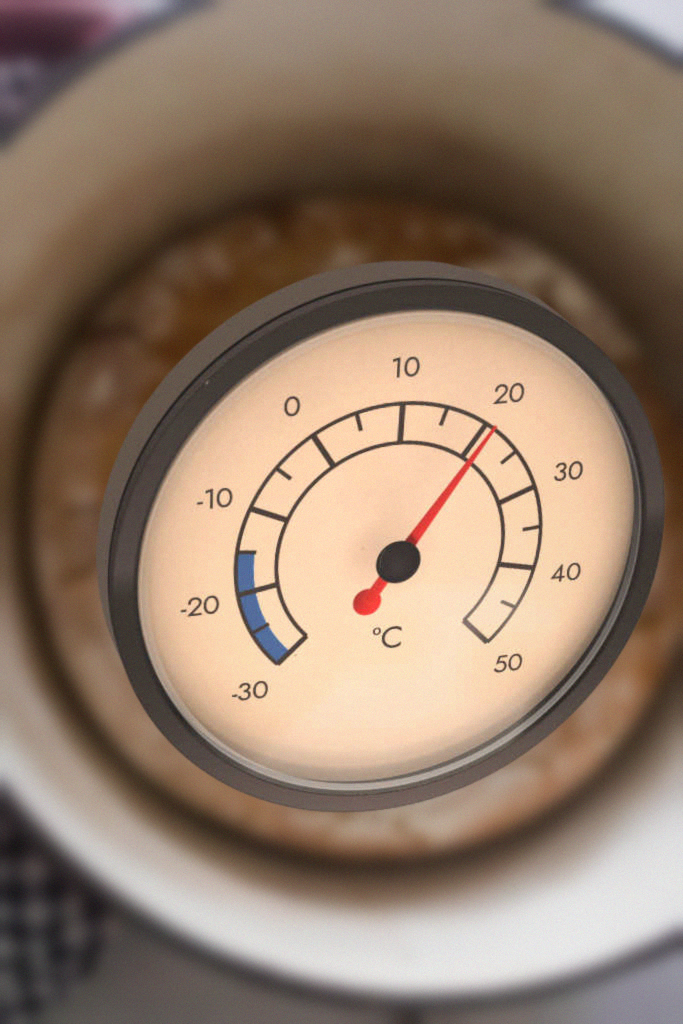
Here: 20°C
